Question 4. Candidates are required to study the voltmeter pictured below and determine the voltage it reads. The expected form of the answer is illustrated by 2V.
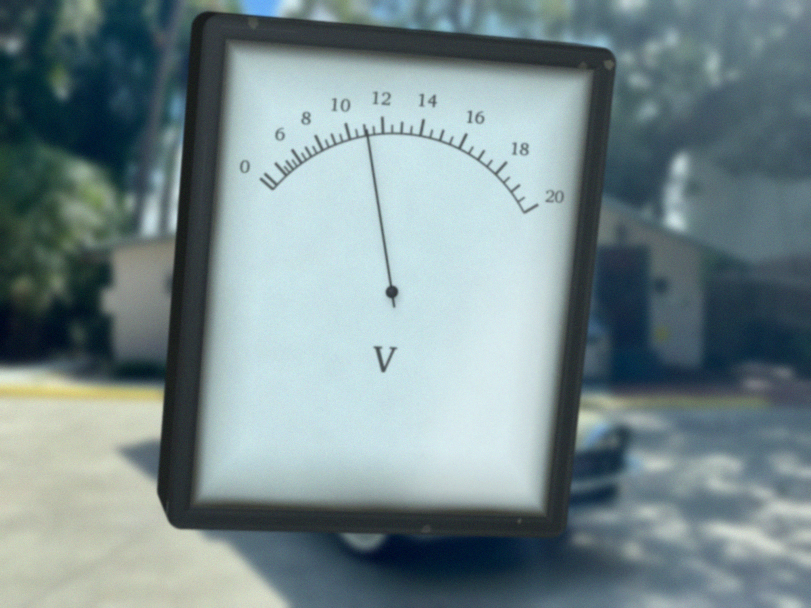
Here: 11V
